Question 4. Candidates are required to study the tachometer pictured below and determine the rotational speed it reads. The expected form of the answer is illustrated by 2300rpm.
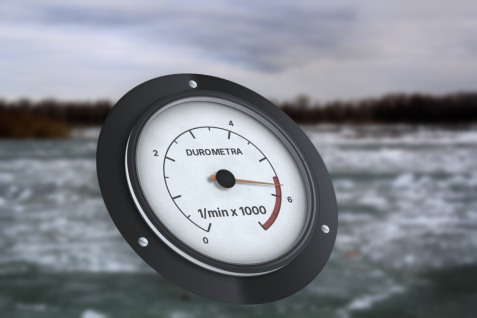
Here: 5750rpm
